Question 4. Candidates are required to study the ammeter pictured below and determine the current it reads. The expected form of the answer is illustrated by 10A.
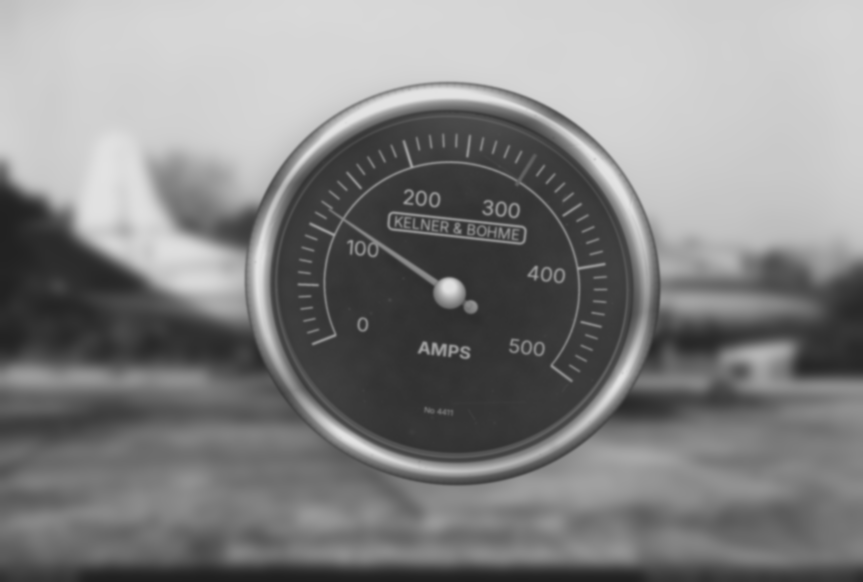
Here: 120A
